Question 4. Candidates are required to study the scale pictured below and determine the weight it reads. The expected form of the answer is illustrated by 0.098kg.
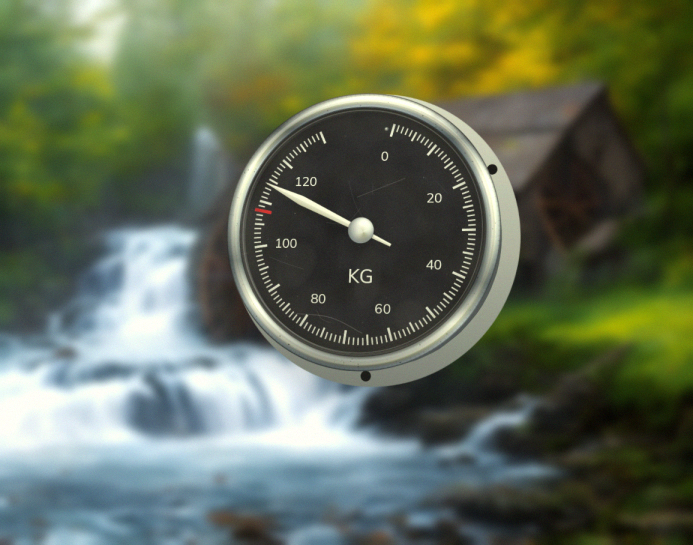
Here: 114kg
